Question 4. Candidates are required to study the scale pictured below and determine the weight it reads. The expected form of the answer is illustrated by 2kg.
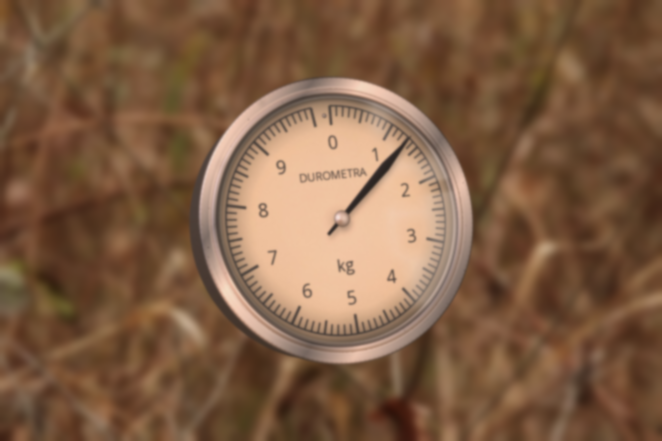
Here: 1.3kg
